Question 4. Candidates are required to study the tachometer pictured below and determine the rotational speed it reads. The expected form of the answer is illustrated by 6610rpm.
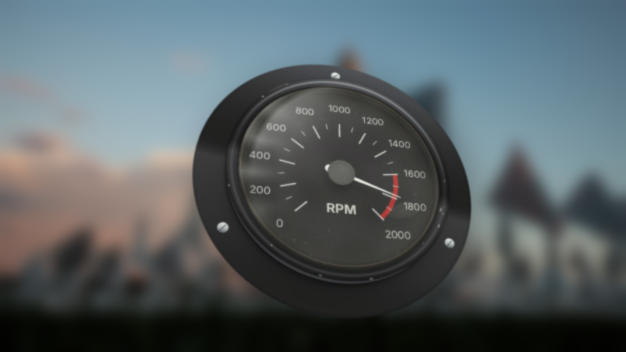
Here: 1800rpm
